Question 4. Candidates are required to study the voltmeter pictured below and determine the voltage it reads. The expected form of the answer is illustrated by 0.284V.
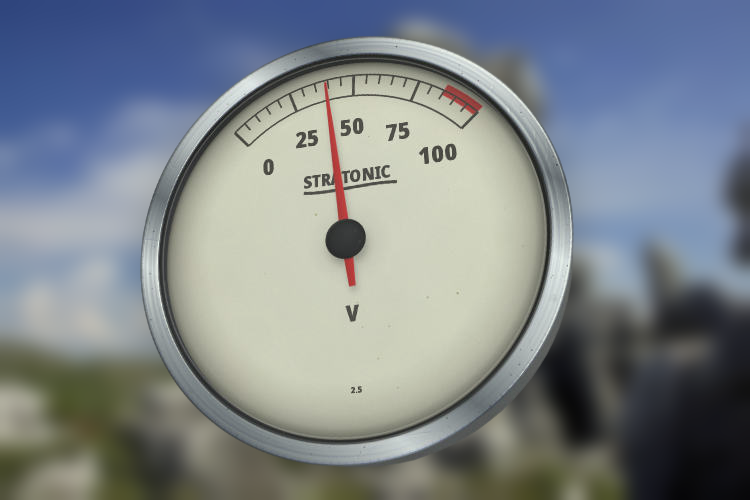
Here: 40V
